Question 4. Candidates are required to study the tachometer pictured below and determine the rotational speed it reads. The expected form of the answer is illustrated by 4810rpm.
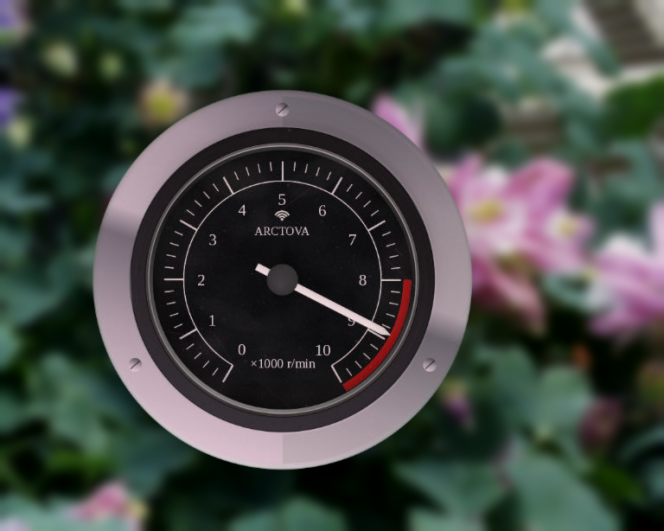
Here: 8900rpm
